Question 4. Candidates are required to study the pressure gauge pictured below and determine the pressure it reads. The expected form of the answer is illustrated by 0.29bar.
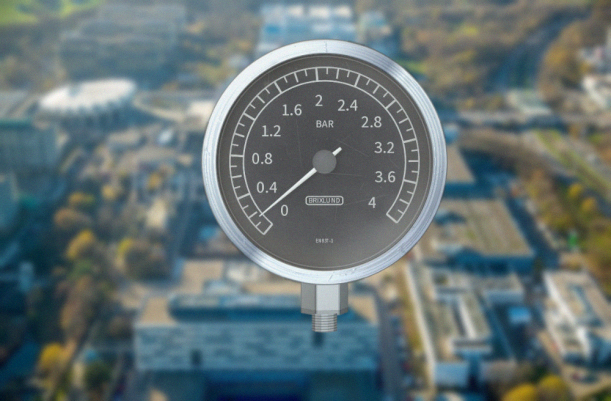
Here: 0.15bar
